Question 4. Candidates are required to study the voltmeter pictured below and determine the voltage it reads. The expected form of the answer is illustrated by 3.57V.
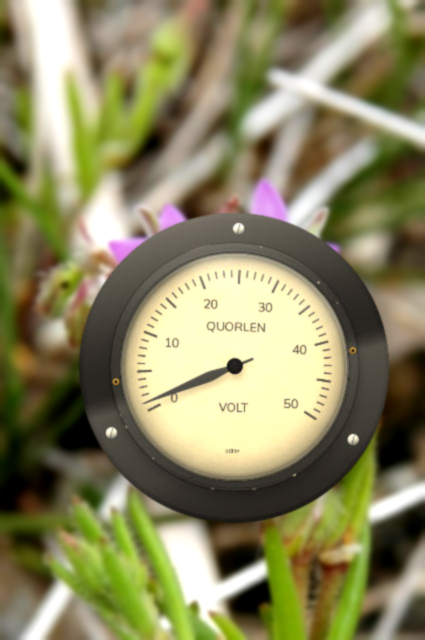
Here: 1V
